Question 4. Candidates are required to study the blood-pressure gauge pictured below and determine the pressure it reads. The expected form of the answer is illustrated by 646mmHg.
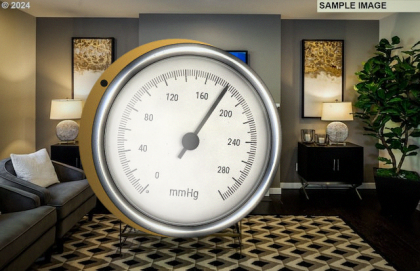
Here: 180mmHg
